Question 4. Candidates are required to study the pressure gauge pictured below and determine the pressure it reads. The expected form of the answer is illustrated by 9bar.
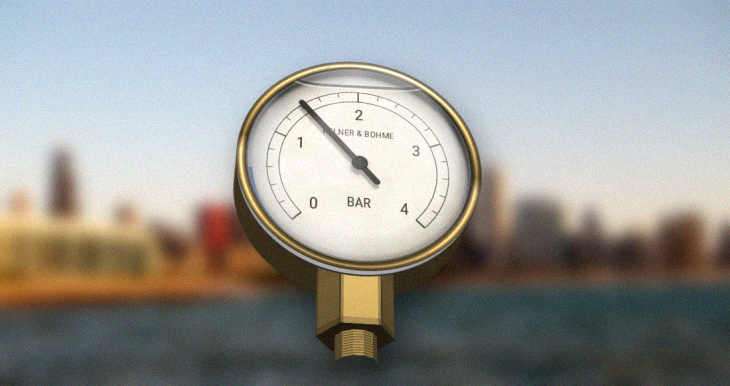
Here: 1.4bar
